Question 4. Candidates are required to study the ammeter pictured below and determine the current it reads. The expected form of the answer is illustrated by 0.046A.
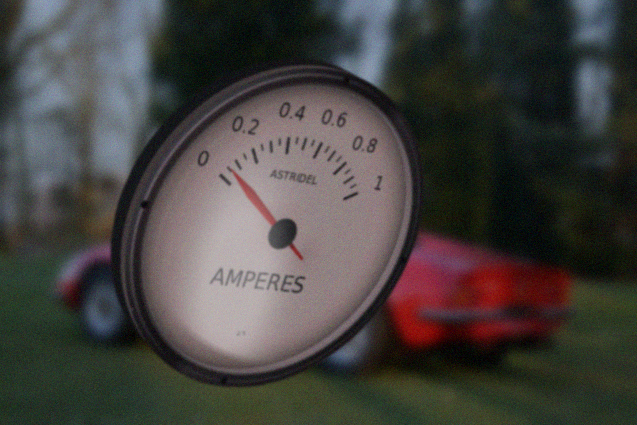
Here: 0.05A
